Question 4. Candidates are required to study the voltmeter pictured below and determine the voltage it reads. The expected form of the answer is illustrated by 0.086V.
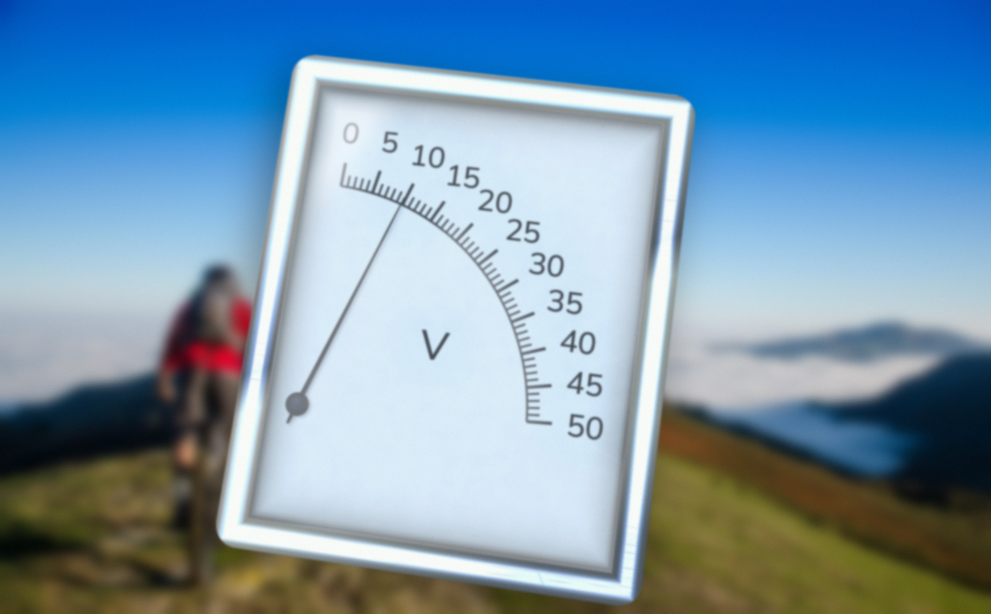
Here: 10V
